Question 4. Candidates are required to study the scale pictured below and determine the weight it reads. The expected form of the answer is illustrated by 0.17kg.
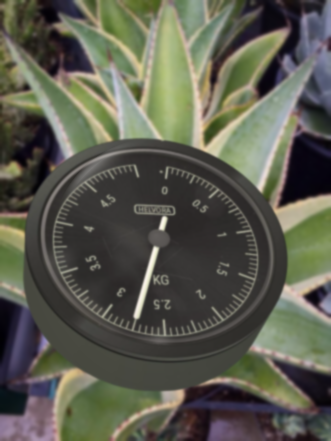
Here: 2.75kg
